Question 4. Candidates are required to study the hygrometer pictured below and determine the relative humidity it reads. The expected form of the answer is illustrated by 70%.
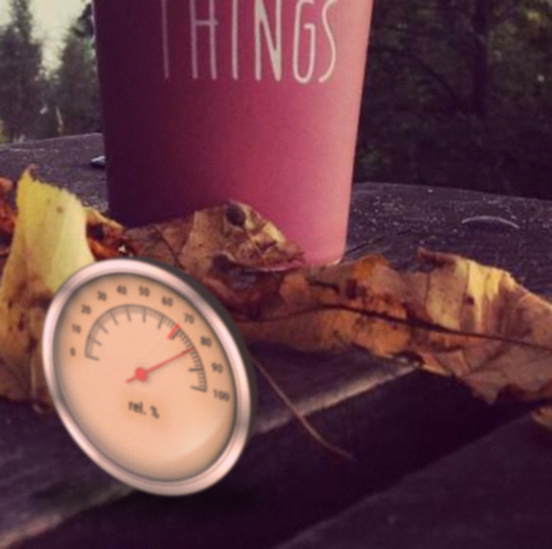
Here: 80%
